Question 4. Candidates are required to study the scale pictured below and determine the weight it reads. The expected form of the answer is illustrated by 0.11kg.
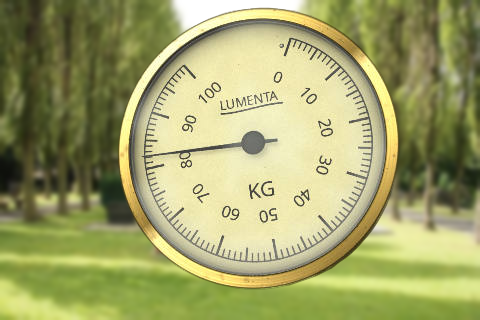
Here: 82kg
